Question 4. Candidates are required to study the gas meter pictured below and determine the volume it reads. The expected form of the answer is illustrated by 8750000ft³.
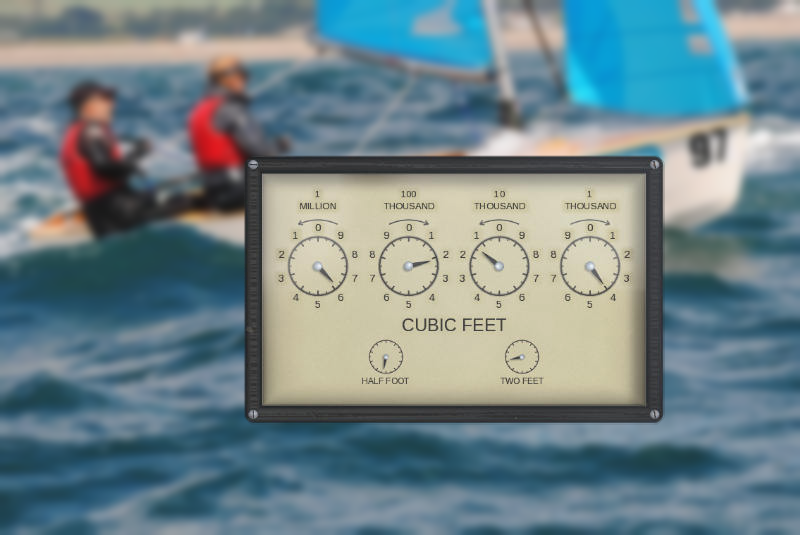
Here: 621400ft³
